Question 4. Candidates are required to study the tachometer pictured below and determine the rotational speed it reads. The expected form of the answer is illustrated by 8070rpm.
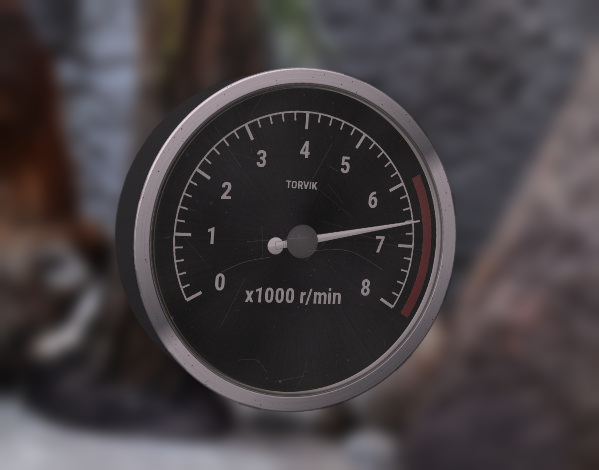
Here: 6600rpm
